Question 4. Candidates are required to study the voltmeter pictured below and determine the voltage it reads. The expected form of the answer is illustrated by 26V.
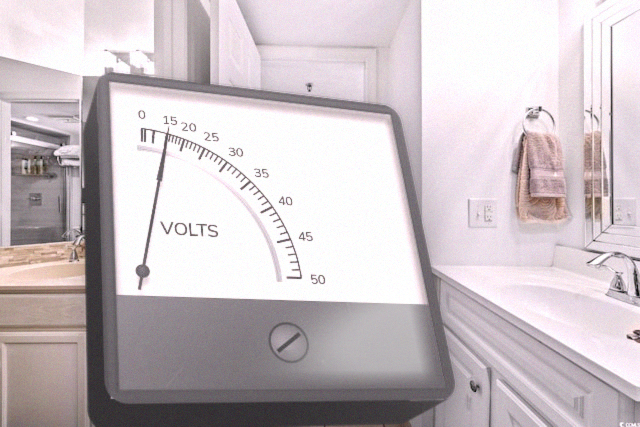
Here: 15V
